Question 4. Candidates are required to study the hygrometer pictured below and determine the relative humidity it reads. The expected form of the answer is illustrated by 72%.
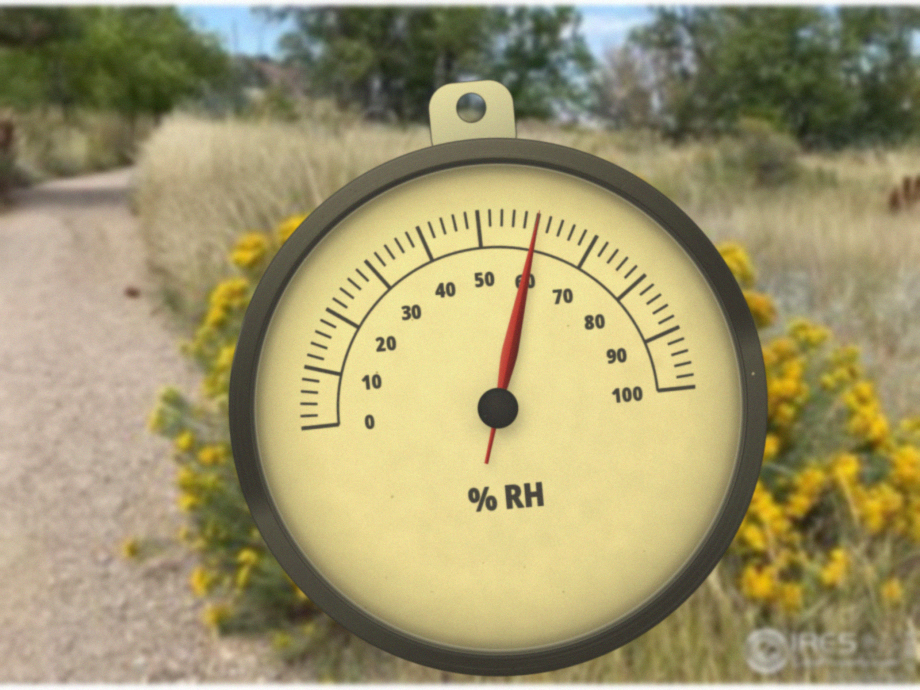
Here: 60%
